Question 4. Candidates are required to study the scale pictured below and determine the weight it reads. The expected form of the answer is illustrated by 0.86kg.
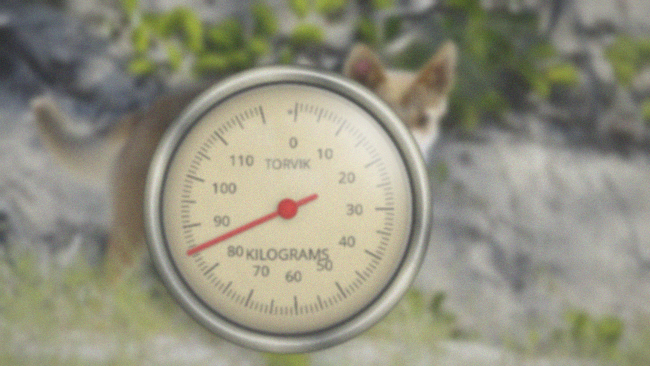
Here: 85kg
